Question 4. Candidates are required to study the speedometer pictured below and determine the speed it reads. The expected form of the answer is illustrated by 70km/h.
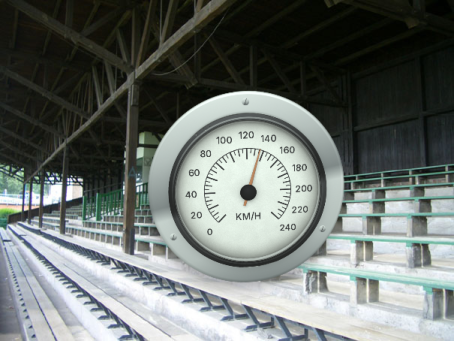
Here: 135km/h
